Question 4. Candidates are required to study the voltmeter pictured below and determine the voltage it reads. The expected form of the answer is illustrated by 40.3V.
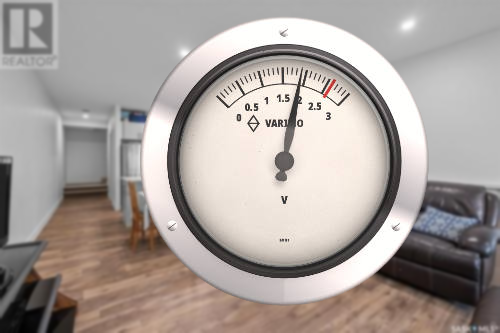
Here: 1.9V
